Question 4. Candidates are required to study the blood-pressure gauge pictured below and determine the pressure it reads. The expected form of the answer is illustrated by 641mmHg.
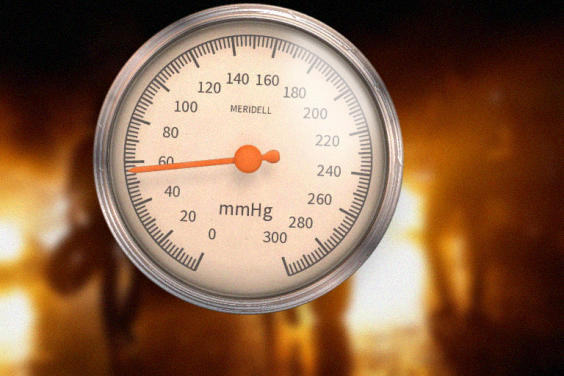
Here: 56mmHg
